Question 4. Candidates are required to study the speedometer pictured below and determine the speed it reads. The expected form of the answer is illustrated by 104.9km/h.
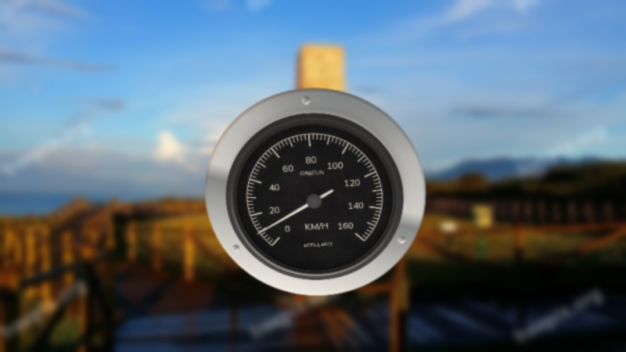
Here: 10km/h
